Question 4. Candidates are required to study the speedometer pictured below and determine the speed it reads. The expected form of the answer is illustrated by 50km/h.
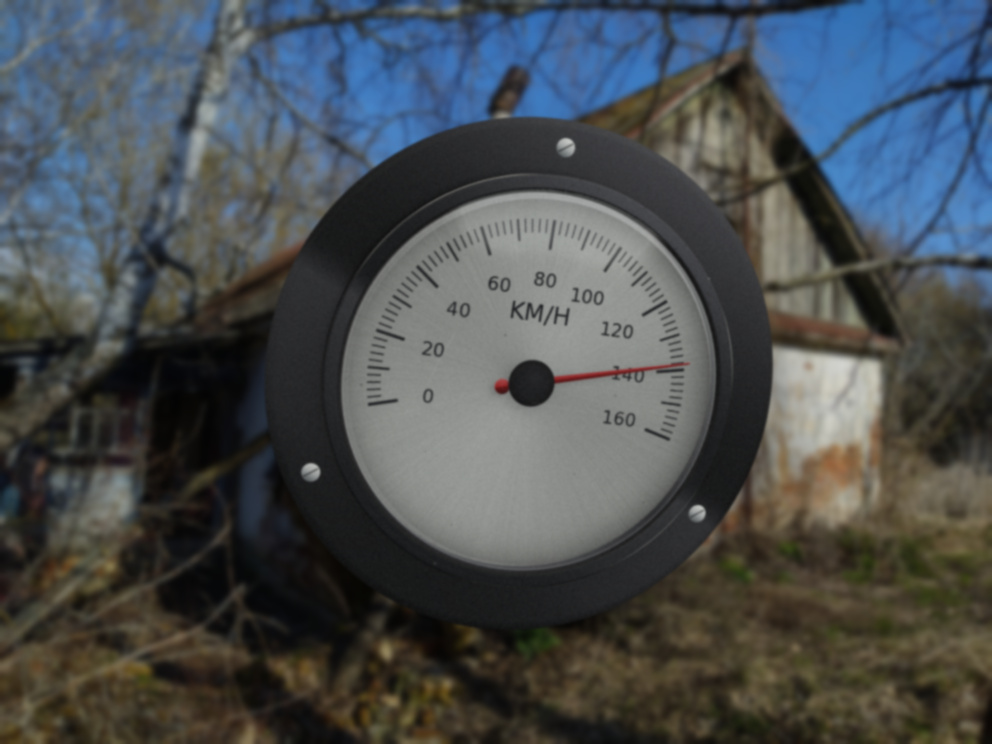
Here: 138km/h
